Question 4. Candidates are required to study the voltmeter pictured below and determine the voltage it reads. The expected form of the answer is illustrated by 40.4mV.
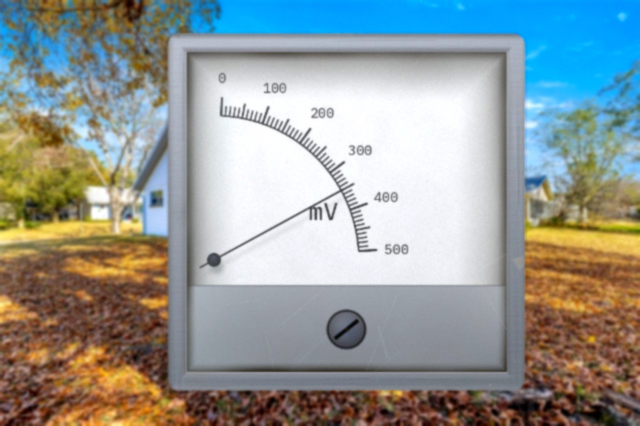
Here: 350mV
